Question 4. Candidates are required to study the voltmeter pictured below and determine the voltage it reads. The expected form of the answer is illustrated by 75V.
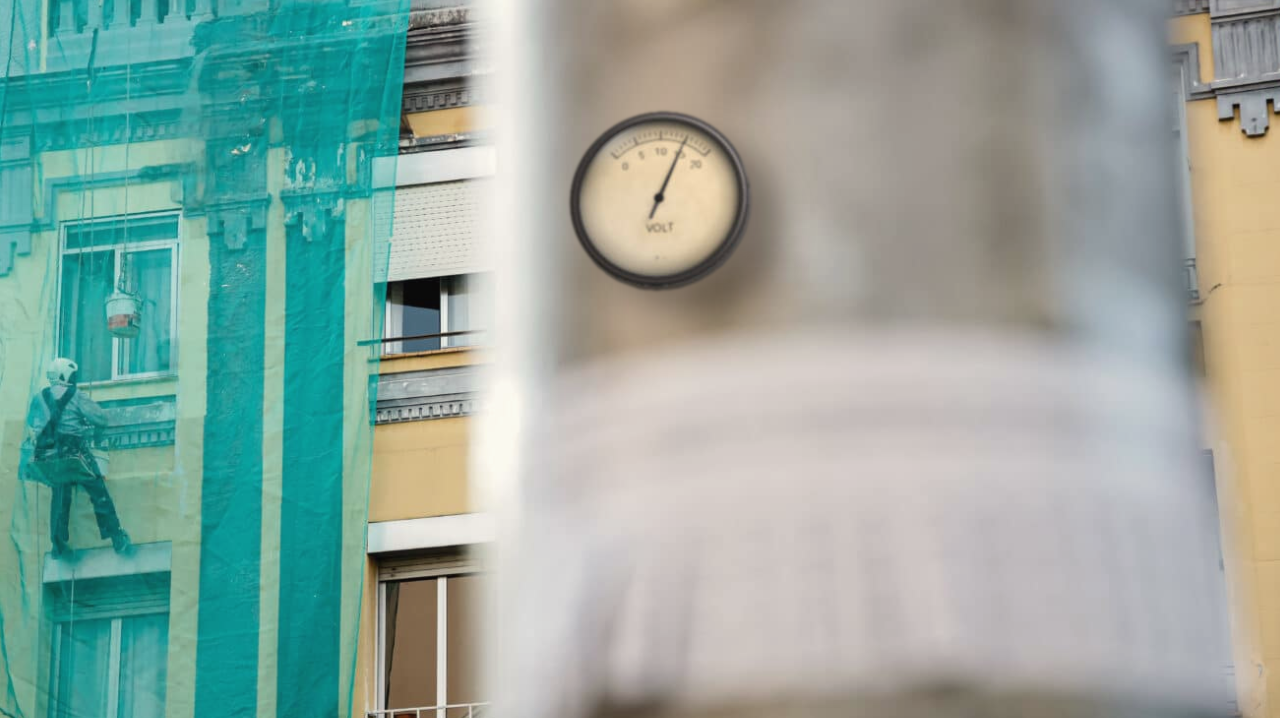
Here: 15V
